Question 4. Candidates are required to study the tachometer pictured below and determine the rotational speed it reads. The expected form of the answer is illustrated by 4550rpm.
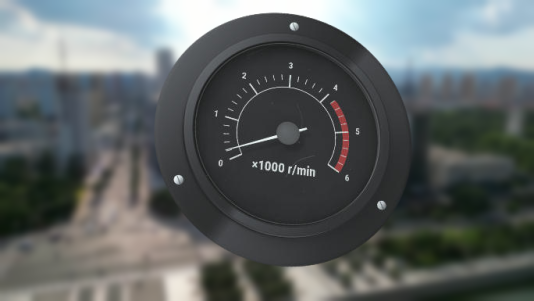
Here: 200rpm
